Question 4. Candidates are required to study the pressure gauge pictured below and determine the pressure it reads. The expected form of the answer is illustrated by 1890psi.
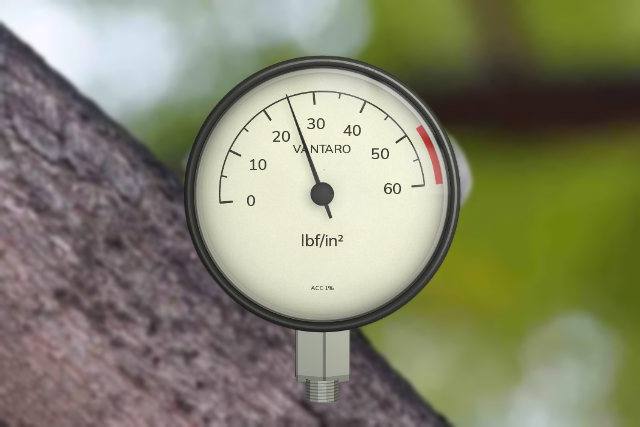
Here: 25psi
